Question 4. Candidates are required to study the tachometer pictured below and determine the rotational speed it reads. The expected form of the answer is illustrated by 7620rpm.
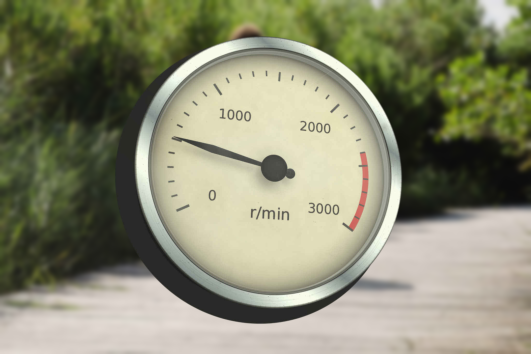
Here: 500rpm
